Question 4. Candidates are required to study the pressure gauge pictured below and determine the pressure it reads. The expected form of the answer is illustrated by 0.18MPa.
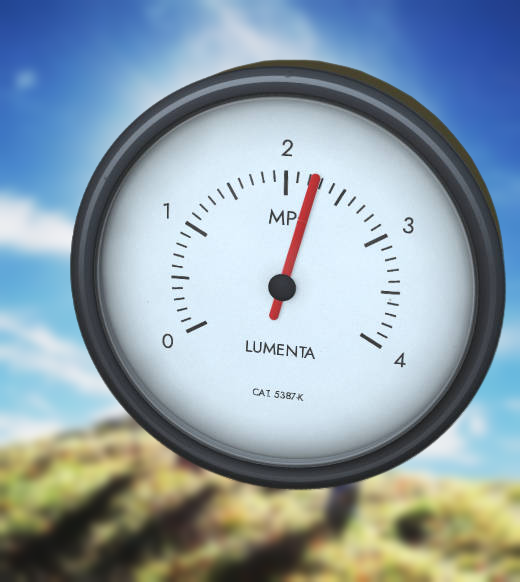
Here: 2.25MPa
